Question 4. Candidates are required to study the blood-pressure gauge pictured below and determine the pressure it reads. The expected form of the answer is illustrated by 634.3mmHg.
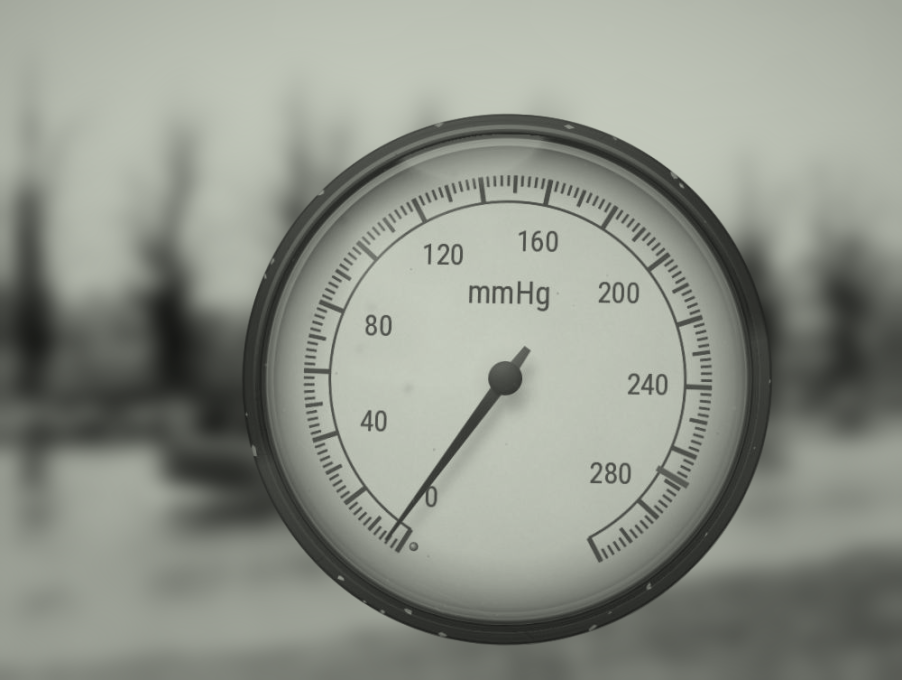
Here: 4mmHg
